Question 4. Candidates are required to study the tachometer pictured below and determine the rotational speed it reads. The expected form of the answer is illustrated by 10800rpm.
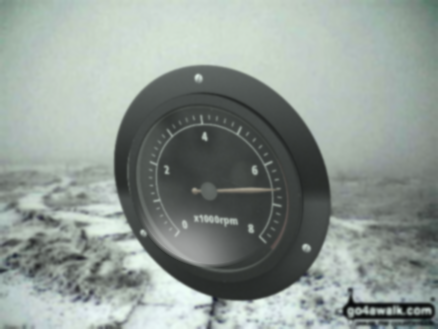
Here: 6600rpm
